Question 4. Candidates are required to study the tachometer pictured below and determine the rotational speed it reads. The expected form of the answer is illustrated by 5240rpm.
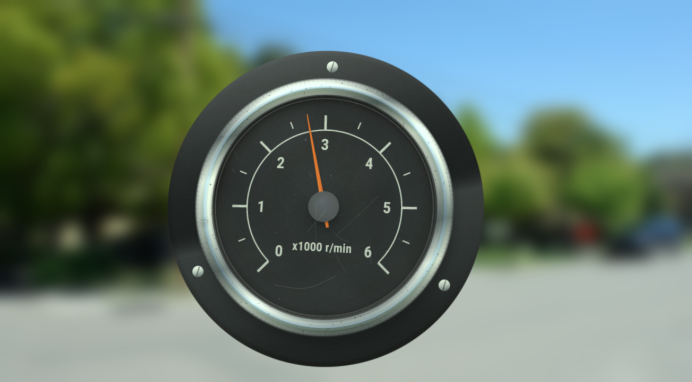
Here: 2750rpm
